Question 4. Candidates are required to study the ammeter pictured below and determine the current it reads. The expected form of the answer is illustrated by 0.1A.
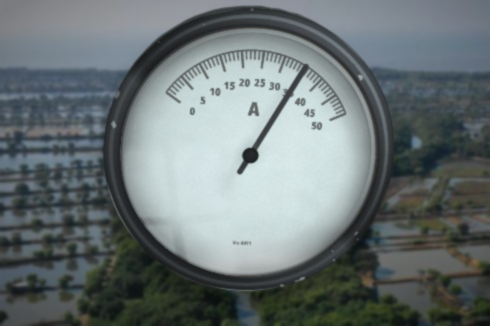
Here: 35A
